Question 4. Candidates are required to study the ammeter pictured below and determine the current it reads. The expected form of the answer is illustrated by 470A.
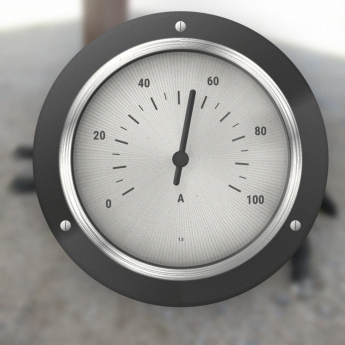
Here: 55A
